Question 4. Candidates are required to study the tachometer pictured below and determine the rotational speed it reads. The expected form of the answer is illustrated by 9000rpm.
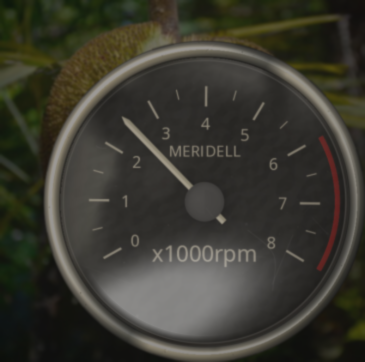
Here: 2500rpm
